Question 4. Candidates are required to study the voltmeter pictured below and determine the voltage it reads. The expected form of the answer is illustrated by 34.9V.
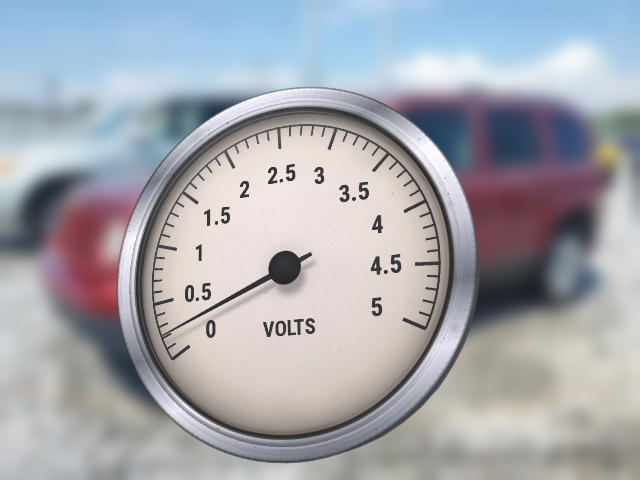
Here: 0.2V
